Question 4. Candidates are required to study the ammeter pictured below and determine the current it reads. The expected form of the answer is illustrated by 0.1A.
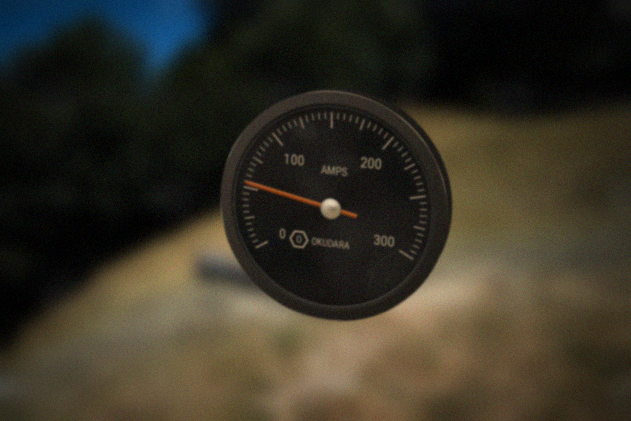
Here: 55A
